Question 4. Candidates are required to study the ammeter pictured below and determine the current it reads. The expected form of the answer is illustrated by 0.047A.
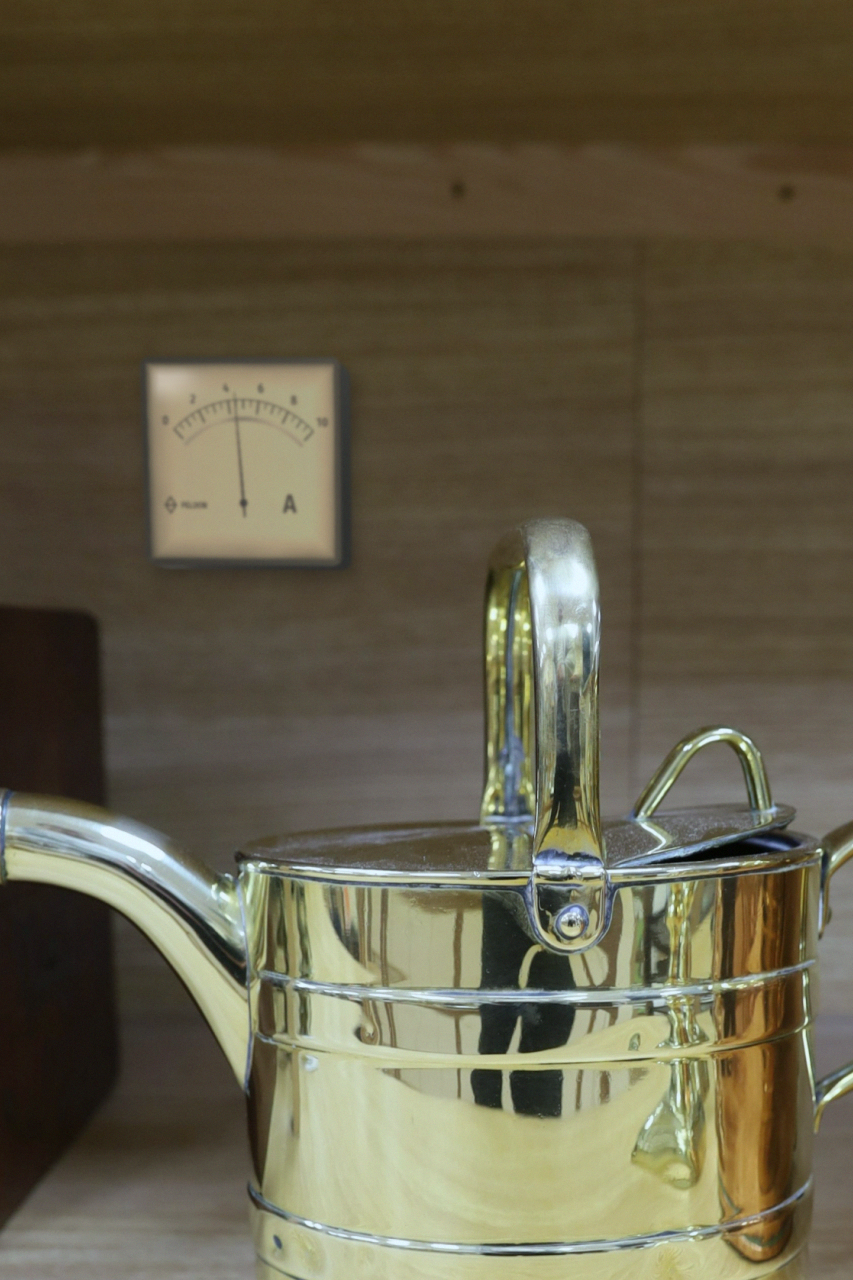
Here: 4.5A
